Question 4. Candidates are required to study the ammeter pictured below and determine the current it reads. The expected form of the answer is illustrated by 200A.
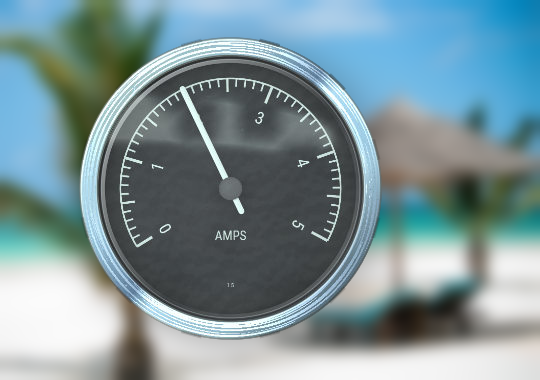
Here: 2A
